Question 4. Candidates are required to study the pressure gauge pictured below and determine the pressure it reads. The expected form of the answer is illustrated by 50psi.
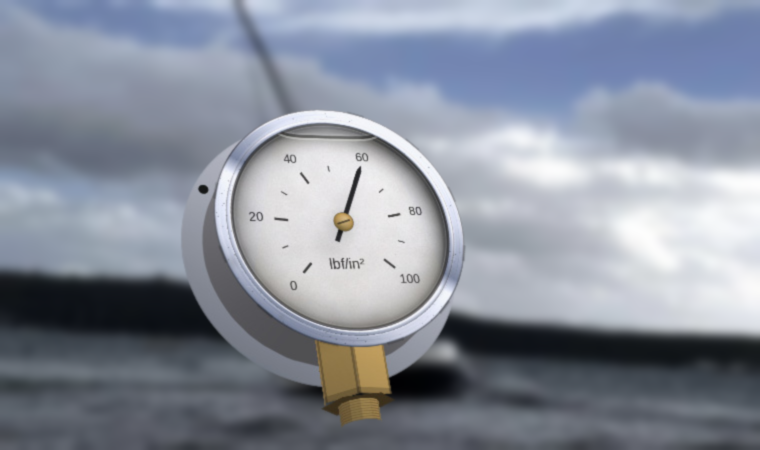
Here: 60psi
